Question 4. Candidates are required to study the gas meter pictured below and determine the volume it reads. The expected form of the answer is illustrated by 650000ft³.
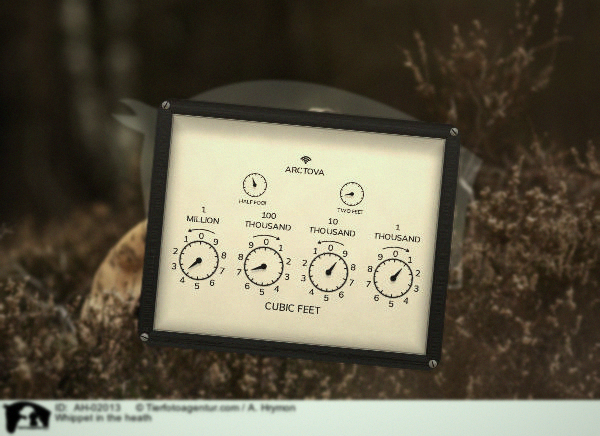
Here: 369100ft³
